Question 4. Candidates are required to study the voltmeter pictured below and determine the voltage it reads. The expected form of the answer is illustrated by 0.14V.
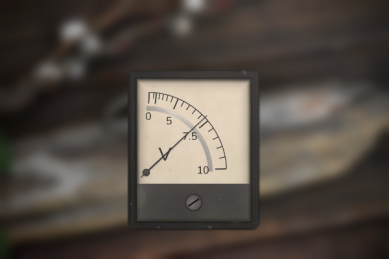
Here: 7.25V
